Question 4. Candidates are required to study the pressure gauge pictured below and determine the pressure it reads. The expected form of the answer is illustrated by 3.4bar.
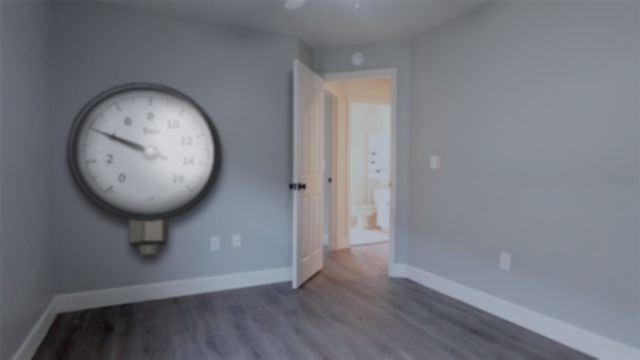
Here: 4bar
